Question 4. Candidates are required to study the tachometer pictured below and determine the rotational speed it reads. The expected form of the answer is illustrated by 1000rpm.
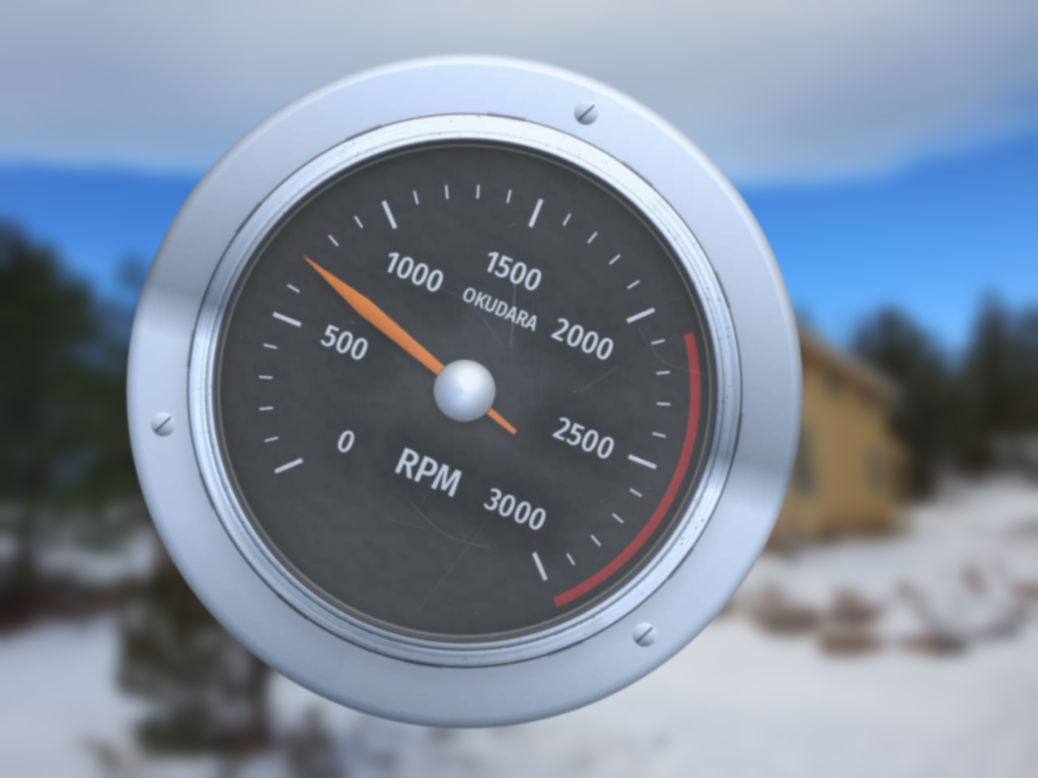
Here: 700rpm
